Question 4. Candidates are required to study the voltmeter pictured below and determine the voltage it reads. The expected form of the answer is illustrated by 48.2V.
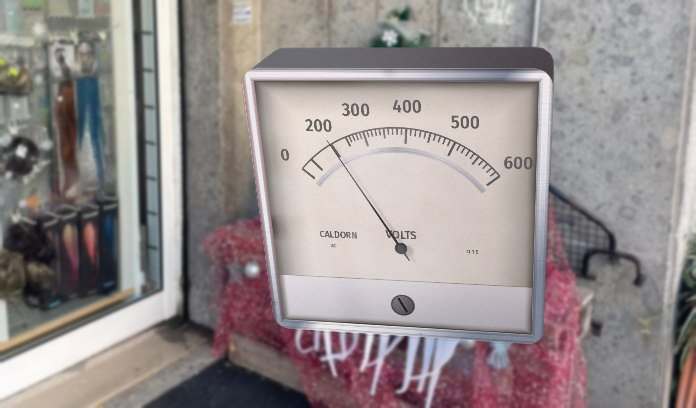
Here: 200V
